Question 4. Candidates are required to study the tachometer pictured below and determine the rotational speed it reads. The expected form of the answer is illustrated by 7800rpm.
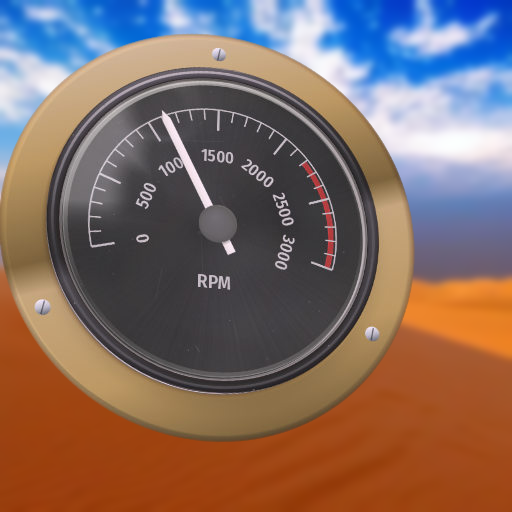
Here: 1100rpm
